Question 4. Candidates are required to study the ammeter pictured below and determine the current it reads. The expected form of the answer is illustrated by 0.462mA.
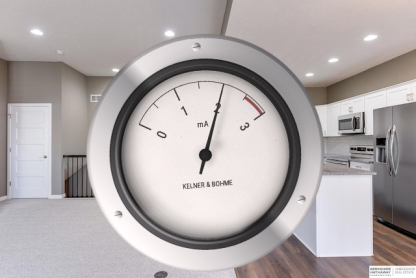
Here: 2mA
